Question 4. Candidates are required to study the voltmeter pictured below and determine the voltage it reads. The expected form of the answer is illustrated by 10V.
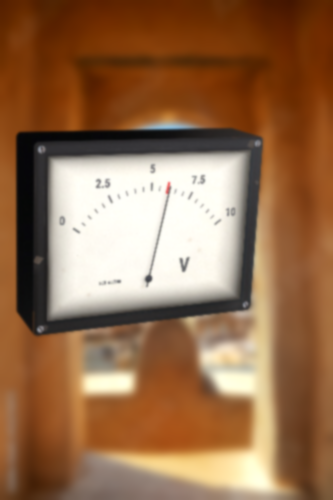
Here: 6V
